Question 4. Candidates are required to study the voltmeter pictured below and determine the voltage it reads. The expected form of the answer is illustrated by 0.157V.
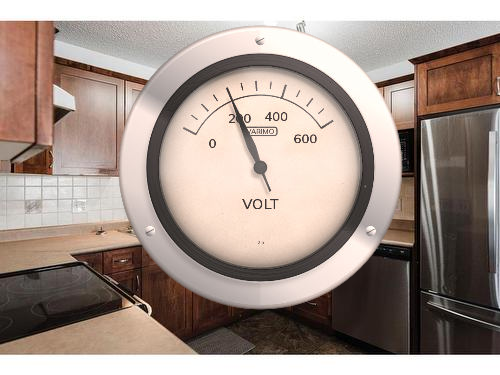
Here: 200V
